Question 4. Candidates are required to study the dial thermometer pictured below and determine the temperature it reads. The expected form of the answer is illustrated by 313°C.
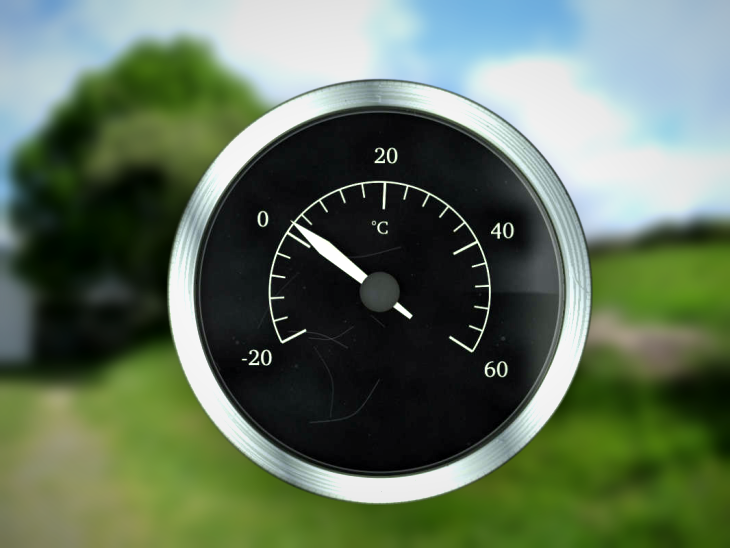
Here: 2°C
